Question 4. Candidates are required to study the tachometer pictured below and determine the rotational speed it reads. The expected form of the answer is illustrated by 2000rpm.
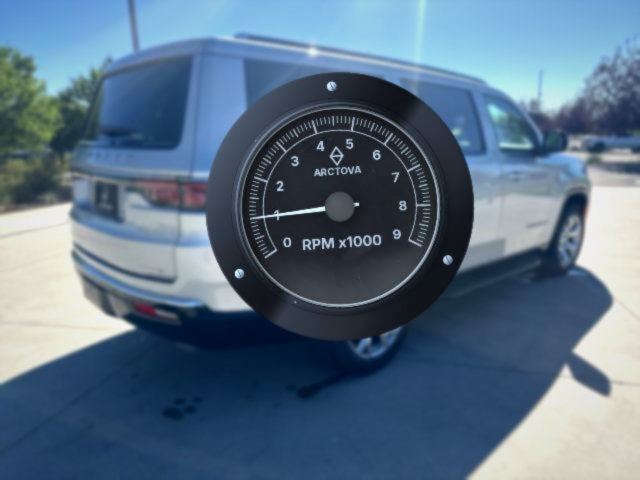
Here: 1000rpm
